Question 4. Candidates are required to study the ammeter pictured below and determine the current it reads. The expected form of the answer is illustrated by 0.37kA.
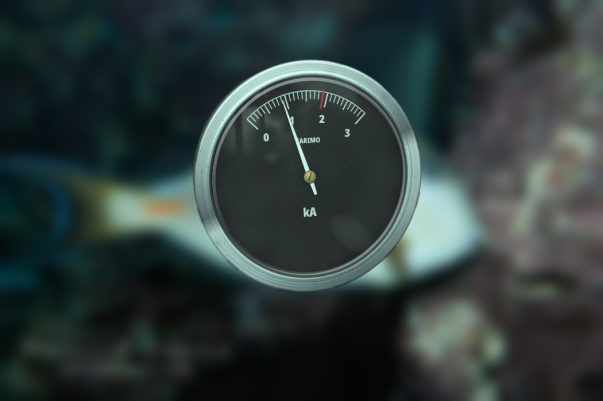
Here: 0.9kA
